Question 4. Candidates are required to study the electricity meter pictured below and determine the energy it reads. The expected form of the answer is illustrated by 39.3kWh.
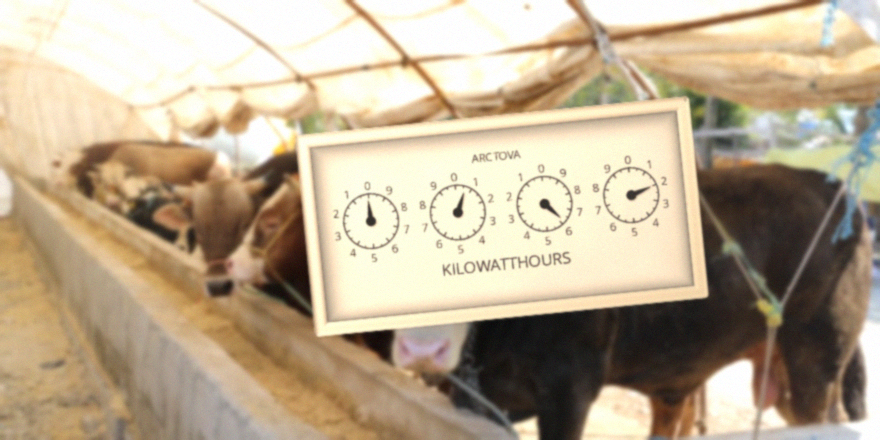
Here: 62kWh
